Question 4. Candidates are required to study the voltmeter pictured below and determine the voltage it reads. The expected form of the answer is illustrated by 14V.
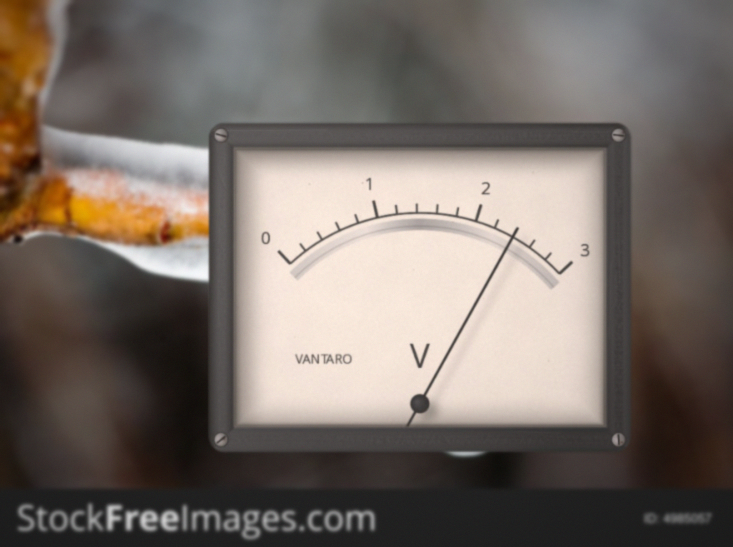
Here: 2.4V
